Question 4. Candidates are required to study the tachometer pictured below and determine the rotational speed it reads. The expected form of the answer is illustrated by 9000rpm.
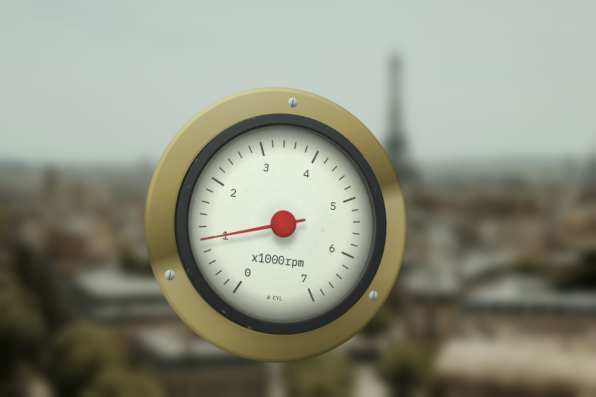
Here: 1000rpm
